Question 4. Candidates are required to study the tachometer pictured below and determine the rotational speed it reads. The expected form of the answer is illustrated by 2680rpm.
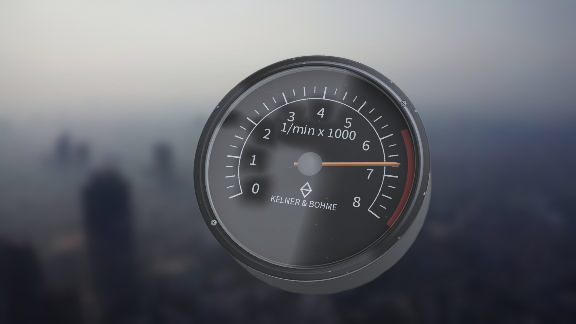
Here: 6750rpm
